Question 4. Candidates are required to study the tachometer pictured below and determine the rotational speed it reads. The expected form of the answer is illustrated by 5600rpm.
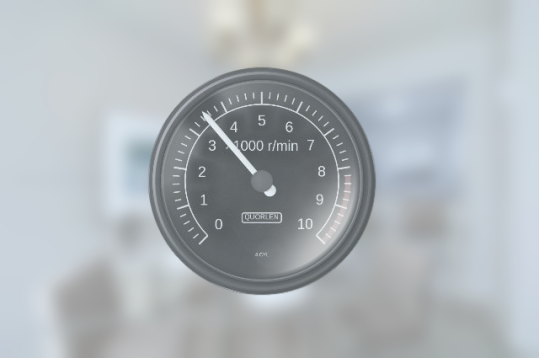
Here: 3500rpm
